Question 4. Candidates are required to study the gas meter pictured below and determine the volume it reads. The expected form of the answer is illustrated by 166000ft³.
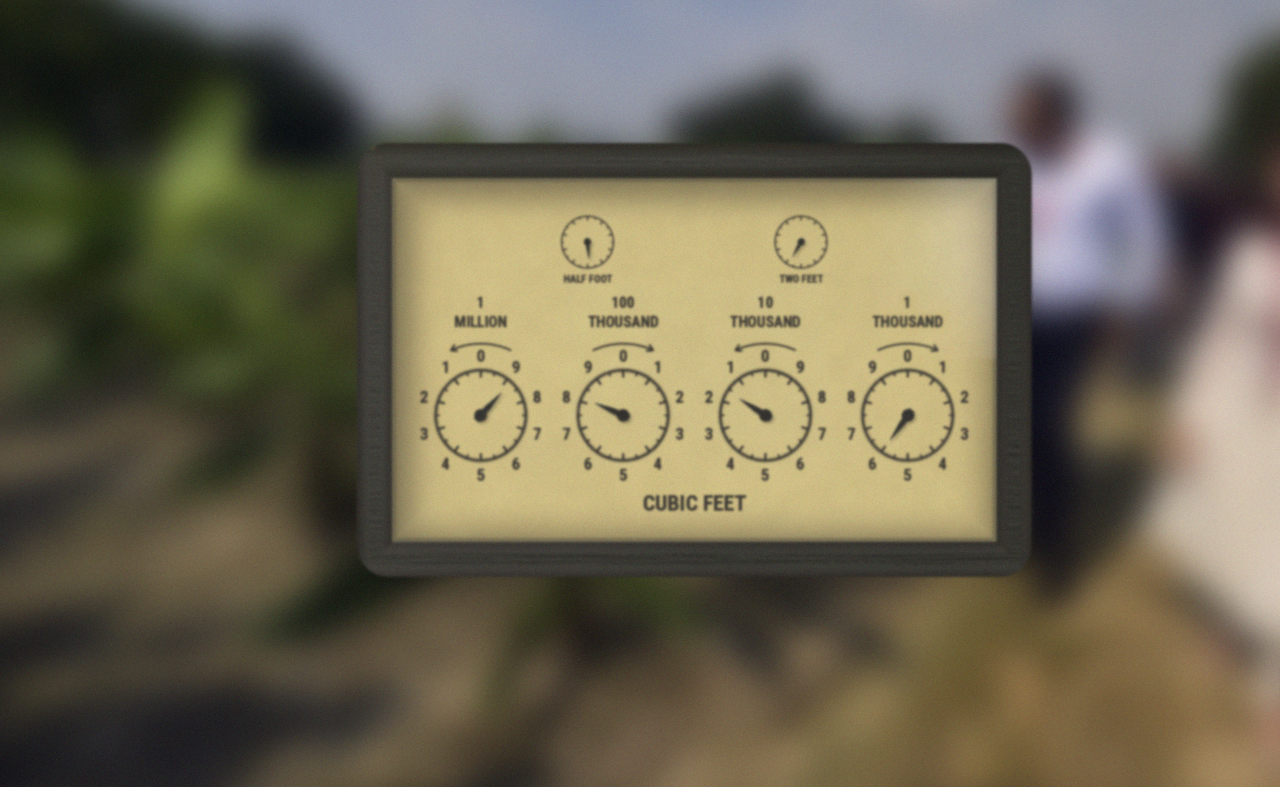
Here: 881600ft³
